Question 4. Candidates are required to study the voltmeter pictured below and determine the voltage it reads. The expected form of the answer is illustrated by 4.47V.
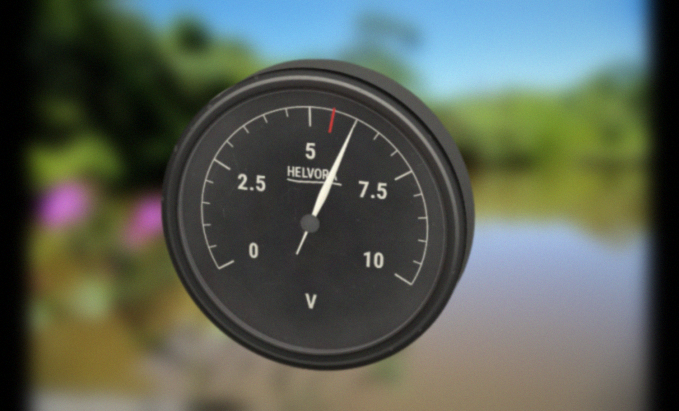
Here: 6V
